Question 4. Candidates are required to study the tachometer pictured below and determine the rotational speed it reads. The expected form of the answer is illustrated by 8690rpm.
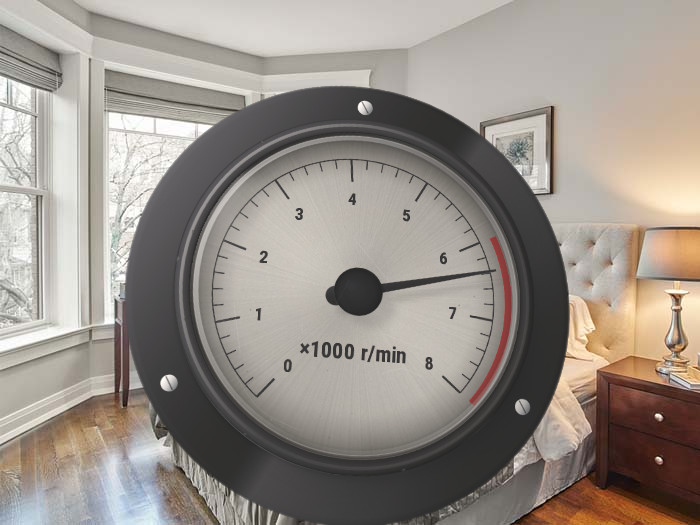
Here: 6400rpm
